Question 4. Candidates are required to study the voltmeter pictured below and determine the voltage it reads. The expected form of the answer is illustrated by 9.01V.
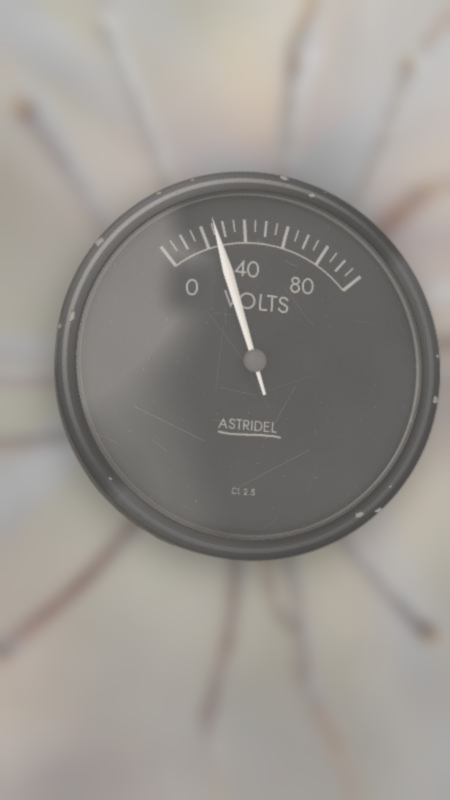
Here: 25V
